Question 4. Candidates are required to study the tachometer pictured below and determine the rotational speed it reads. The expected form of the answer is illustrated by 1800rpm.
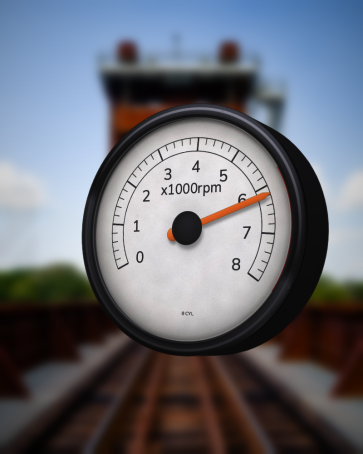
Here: 6200rpm
